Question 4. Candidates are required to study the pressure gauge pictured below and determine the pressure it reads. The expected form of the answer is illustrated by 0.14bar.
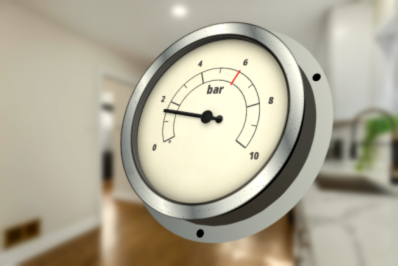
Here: 1.5bar
